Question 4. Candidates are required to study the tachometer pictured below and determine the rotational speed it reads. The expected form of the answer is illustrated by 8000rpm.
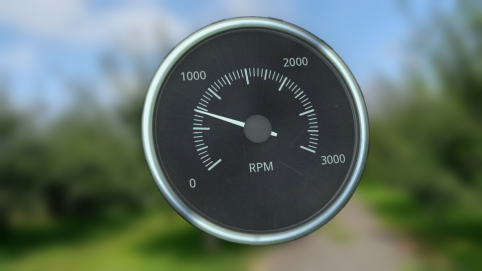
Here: 700rpm
